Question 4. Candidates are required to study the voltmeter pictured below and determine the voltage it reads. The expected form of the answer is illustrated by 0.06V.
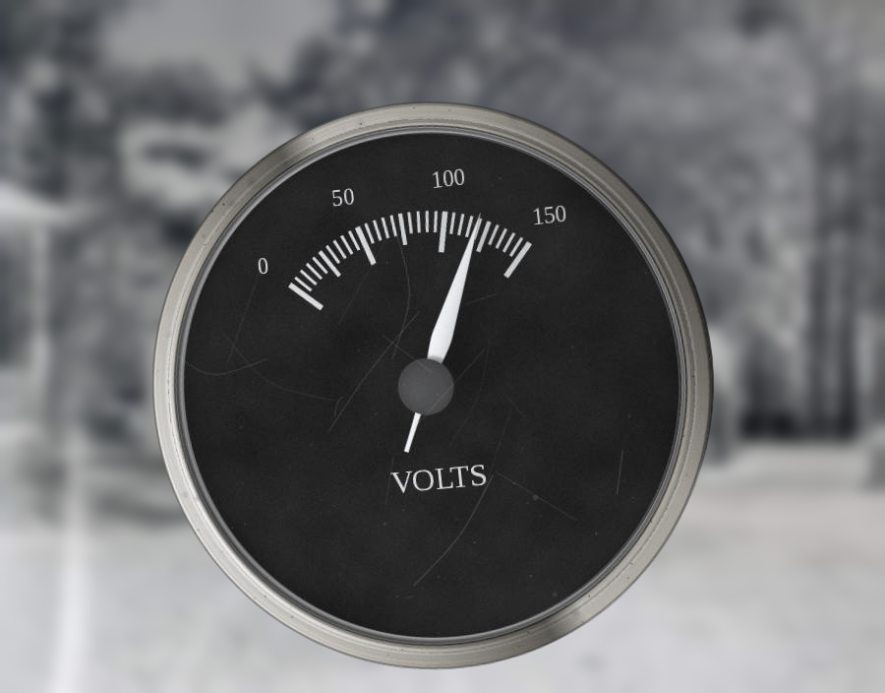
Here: 120V
